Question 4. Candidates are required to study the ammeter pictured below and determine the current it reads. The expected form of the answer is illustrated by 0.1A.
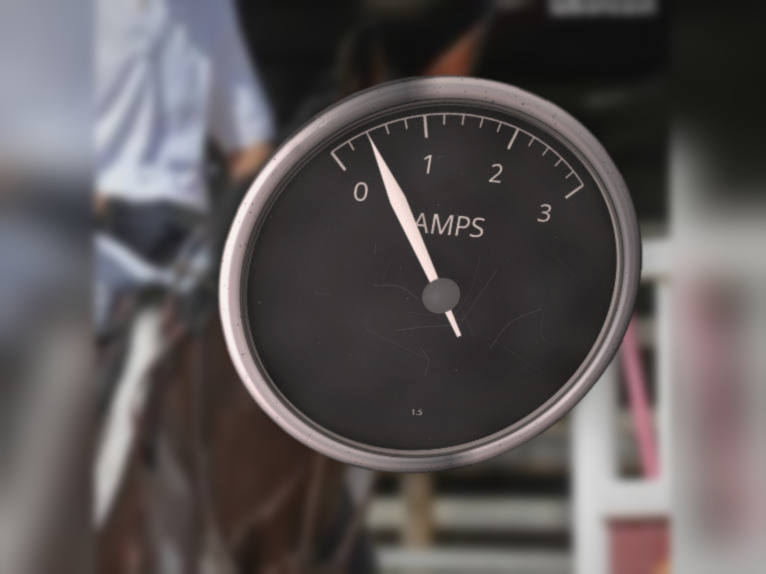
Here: 0.4A
